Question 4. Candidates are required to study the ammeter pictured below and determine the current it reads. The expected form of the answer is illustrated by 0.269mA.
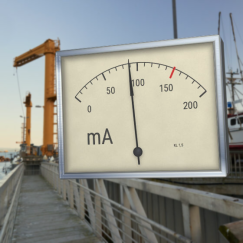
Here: 90mA
